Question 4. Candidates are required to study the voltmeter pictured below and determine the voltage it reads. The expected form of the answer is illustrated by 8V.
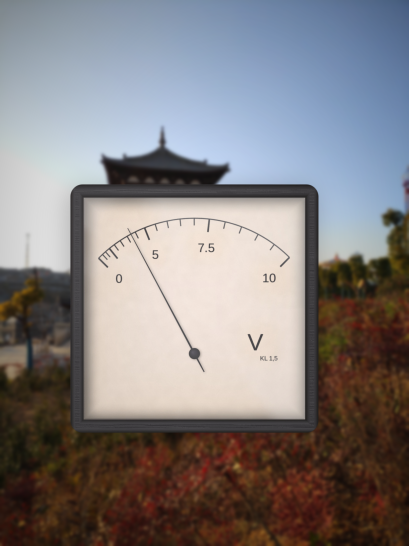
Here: 4.25V
